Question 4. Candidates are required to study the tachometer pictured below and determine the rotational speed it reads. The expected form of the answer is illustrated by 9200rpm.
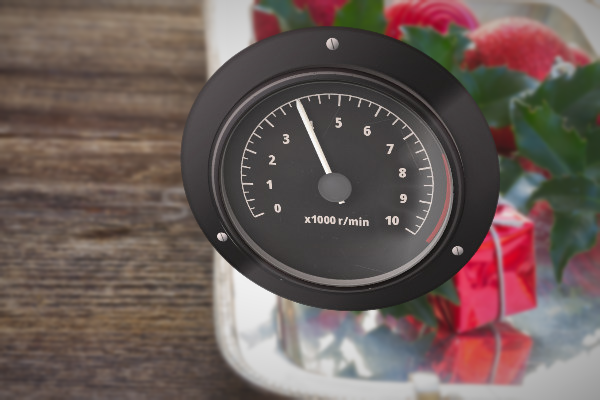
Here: 4000rpm
